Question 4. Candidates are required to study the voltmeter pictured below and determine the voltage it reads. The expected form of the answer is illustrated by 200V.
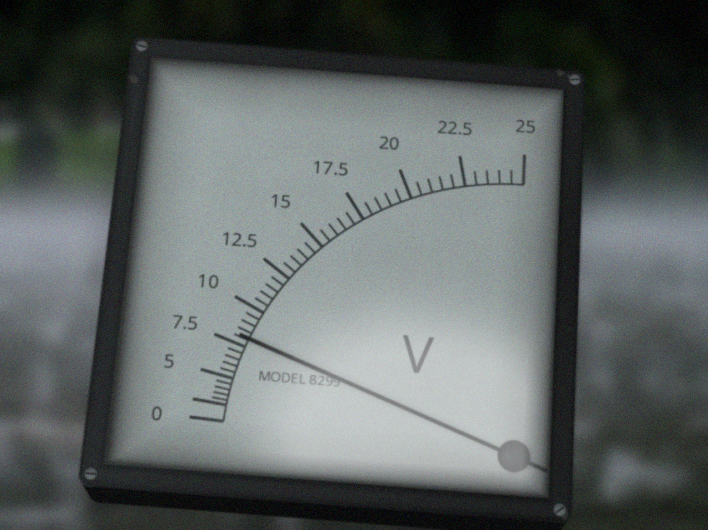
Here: 8V
